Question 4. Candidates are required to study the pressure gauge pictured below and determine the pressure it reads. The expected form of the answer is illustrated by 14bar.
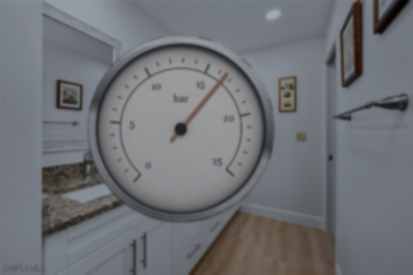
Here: 16.5bar
